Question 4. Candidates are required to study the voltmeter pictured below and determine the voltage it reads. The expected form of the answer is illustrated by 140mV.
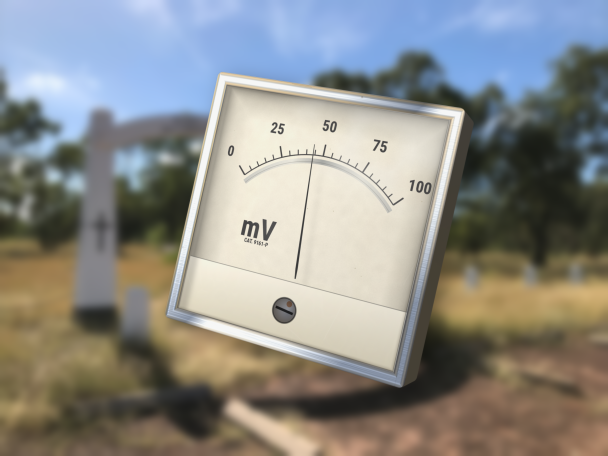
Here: 45mV
